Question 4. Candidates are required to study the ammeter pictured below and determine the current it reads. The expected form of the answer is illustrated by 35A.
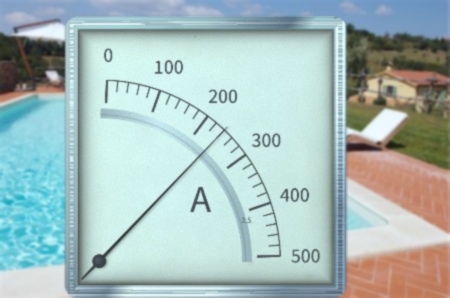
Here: 240A
